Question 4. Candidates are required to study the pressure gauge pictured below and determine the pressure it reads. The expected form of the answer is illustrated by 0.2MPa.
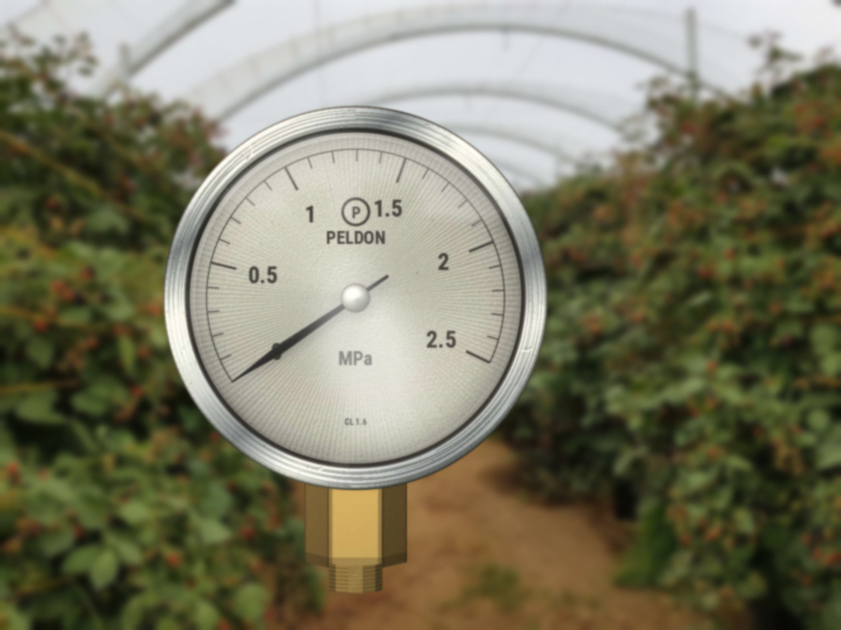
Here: 0MPa
